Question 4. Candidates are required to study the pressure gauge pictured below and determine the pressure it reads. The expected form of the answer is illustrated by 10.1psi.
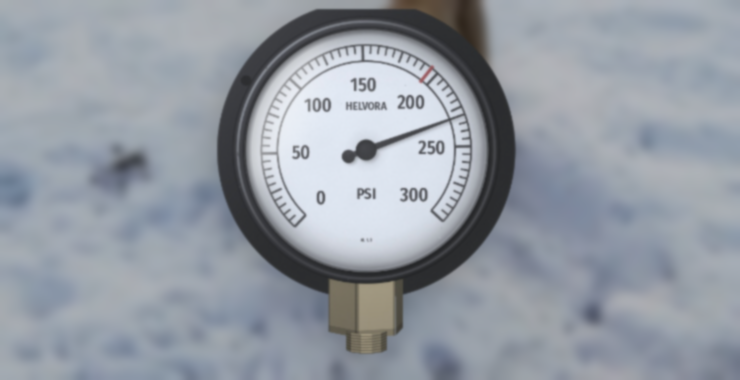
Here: 230psi
